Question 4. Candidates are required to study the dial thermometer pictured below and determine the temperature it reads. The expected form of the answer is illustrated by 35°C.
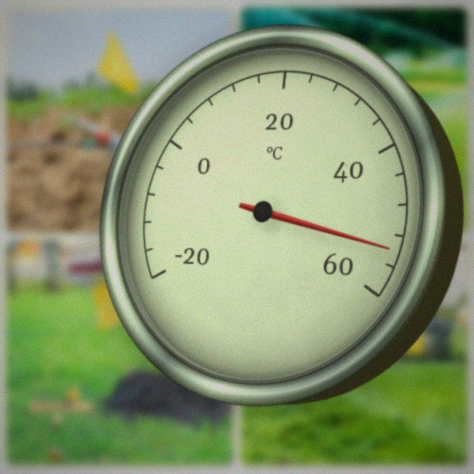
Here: 54°C
